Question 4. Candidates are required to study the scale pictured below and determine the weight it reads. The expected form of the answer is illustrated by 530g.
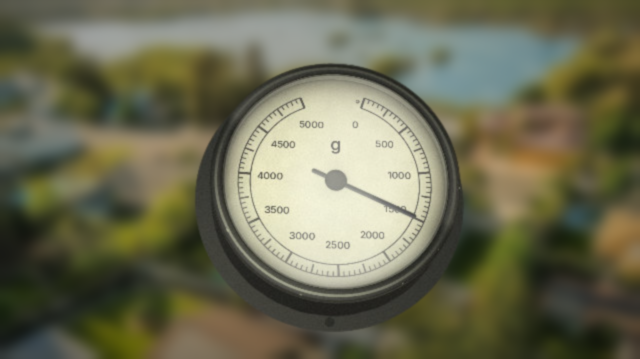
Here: 1500g
